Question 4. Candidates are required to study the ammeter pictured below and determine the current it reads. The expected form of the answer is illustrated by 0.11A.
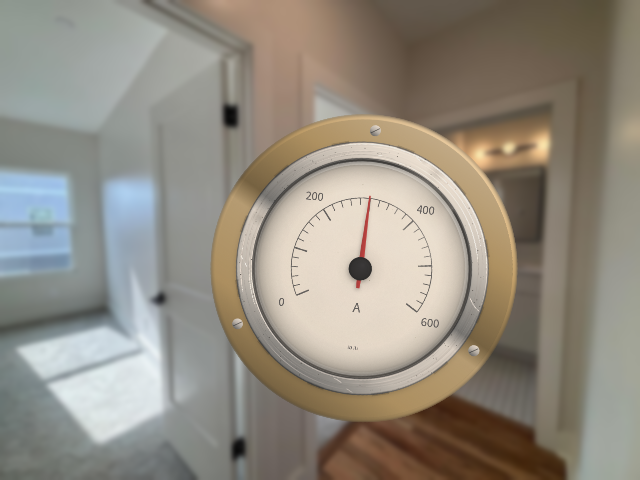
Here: 300A
